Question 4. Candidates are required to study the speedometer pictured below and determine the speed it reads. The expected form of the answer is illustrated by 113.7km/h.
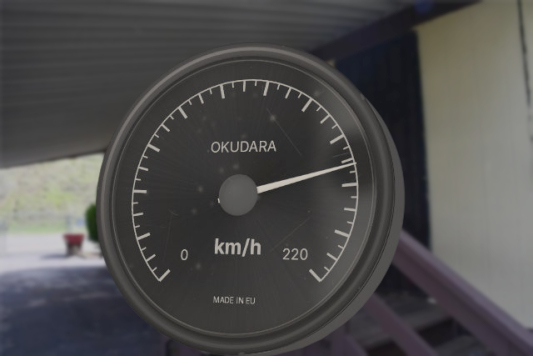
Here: 172.5km/h
